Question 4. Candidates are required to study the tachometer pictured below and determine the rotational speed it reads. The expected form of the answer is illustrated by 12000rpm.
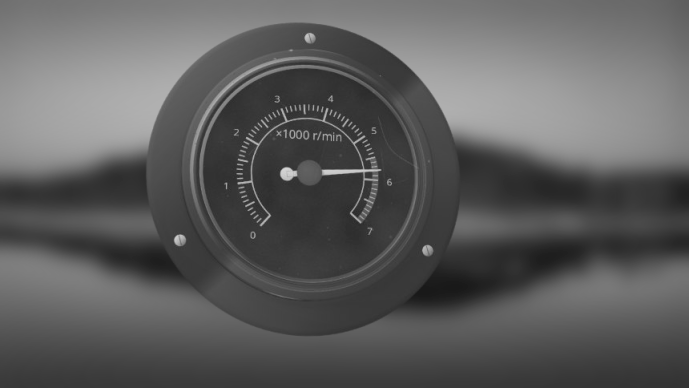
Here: 5800rpm
